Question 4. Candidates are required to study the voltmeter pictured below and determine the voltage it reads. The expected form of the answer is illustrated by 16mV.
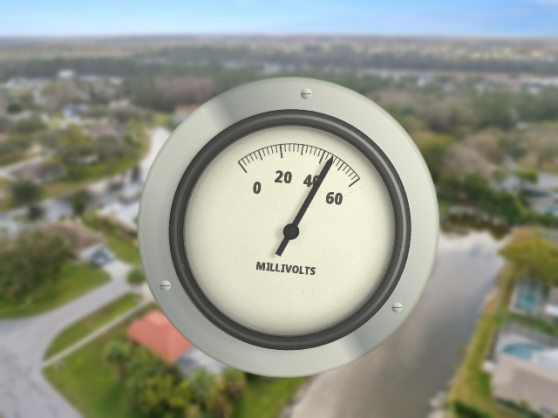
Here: 44mV
